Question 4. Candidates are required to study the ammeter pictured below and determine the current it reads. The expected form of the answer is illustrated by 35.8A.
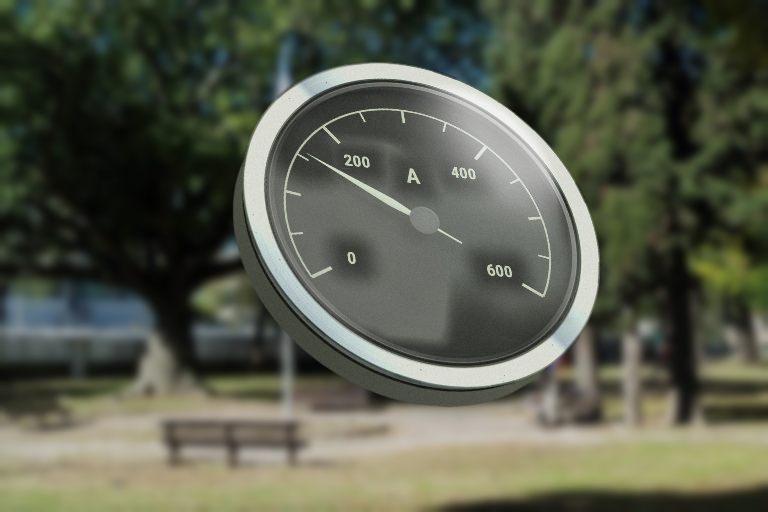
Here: 150A
